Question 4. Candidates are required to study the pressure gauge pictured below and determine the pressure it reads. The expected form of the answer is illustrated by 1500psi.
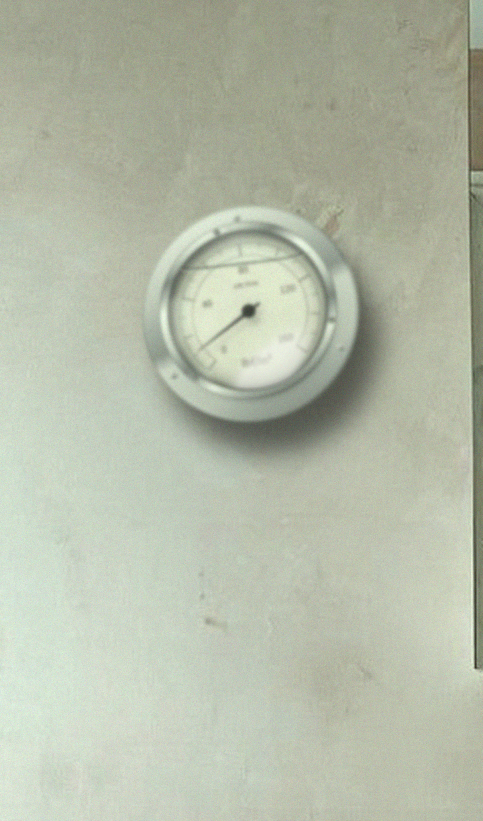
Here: 10psi
